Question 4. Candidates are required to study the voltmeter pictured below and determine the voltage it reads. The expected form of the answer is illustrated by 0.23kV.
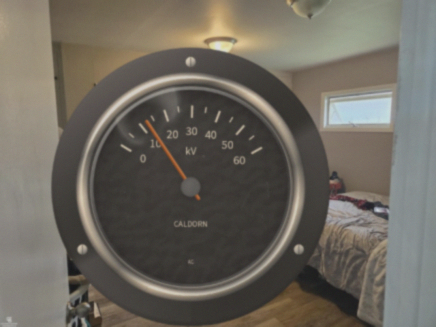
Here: 12.5kV
